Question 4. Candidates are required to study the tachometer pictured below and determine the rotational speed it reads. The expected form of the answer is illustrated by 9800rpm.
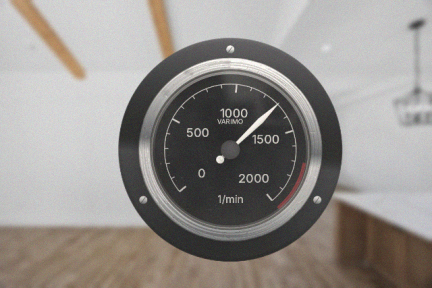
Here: 1300rpm
